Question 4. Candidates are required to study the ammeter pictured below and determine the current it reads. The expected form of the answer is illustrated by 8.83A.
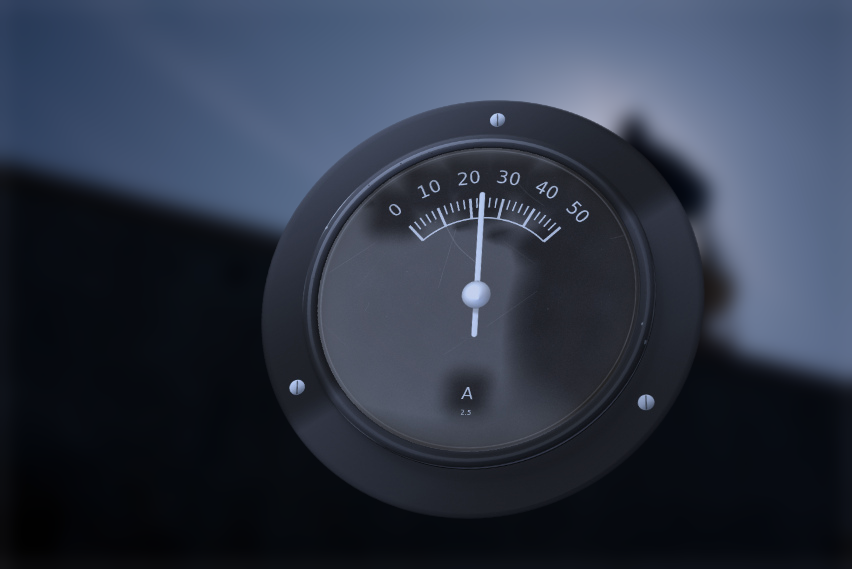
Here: 24A
